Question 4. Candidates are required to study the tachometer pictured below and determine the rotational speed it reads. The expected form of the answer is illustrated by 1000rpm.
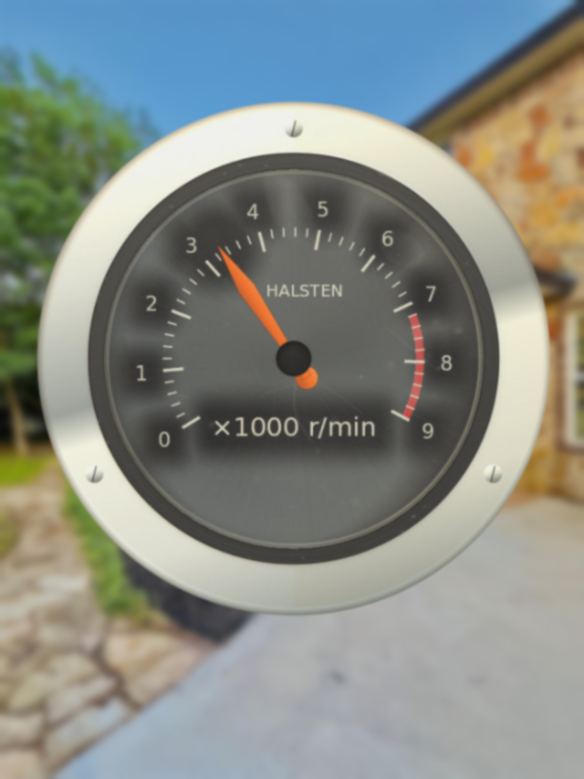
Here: 3300rpm
